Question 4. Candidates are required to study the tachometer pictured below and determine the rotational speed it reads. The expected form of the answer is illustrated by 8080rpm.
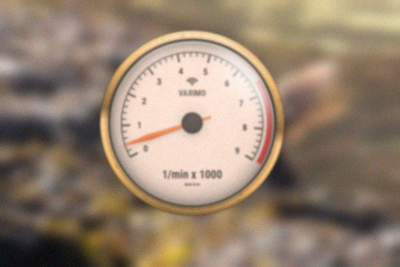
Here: 400rpm
